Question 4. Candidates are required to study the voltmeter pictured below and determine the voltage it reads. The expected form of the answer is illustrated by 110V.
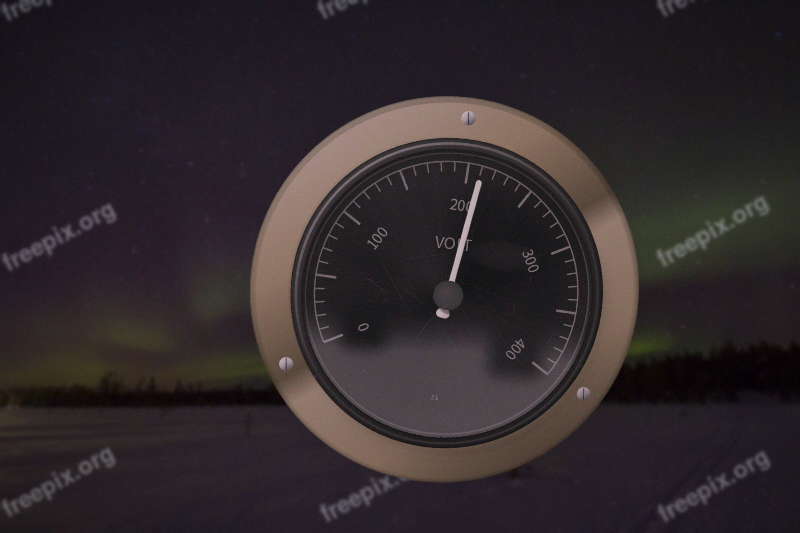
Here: 210V
